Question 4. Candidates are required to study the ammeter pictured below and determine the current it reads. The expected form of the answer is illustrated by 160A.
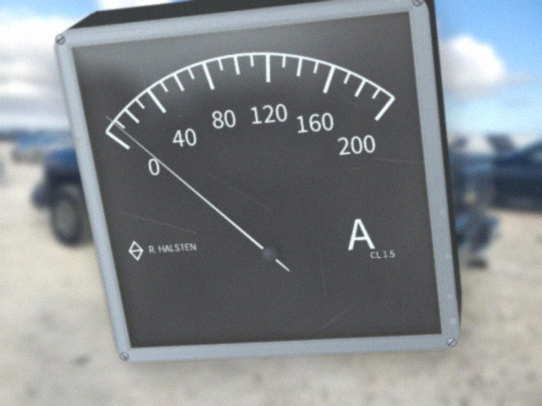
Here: 10A
